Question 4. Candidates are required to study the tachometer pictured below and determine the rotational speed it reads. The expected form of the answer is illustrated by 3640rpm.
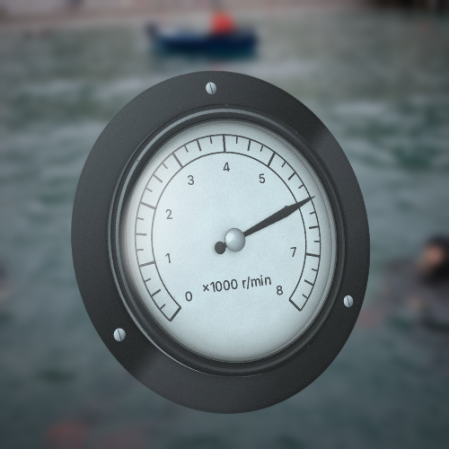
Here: 6000rpm
